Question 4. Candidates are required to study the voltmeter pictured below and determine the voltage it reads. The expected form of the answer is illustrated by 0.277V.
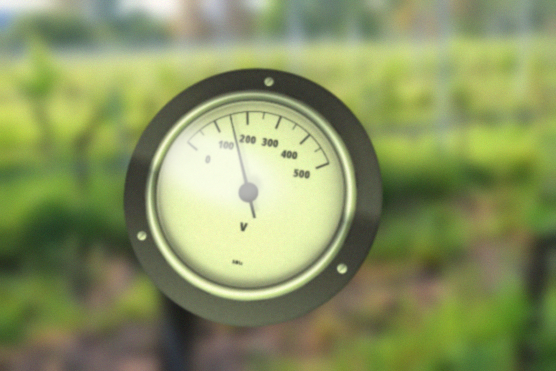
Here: 150V
